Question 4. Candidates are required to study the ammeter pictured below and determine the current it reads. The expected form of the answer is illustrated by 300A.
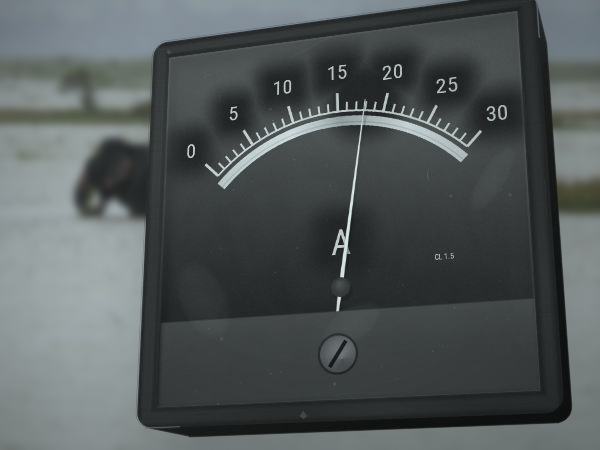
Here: 18A
